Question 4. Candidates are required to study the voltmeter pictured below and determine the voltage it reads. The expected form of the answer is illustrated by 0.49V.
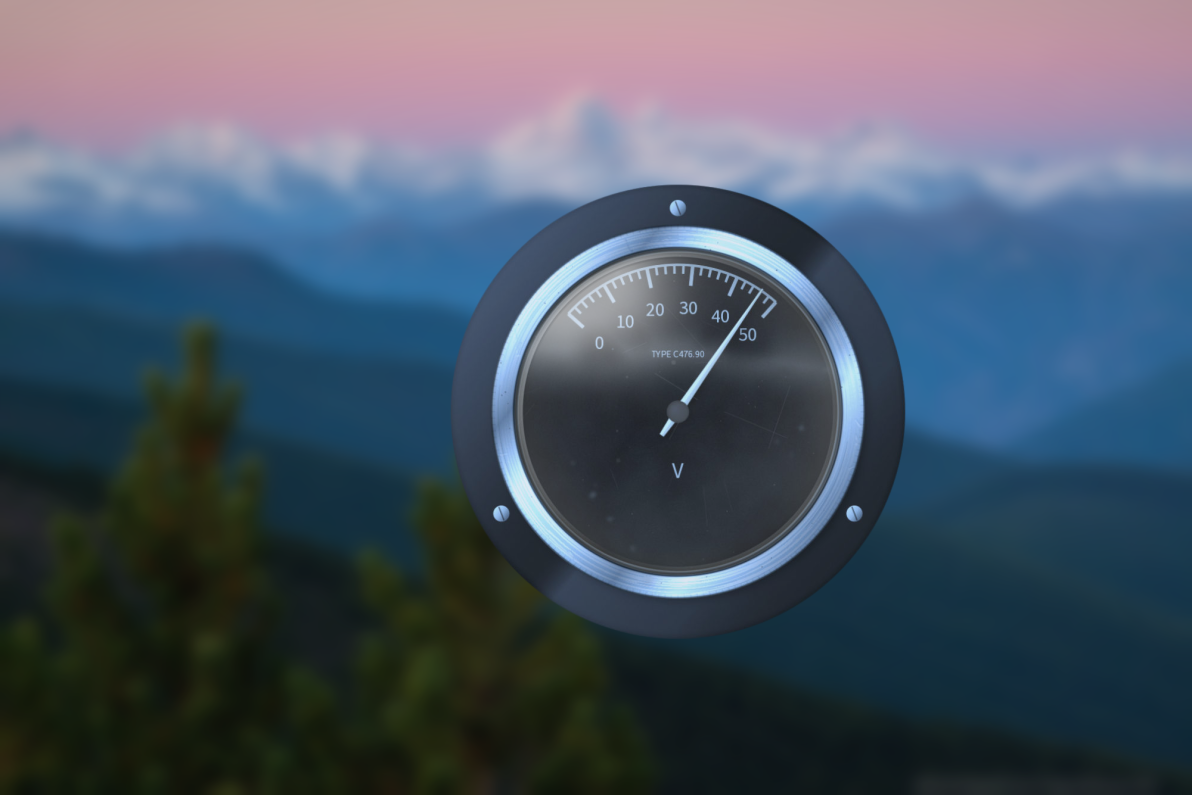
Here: 46V
